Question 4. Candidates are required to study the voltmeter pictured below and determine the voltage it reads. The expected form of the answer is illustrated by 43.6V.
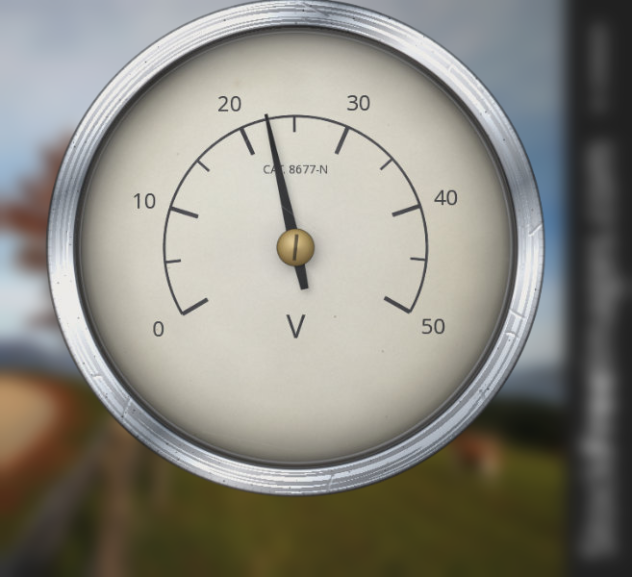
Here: 22.5V
